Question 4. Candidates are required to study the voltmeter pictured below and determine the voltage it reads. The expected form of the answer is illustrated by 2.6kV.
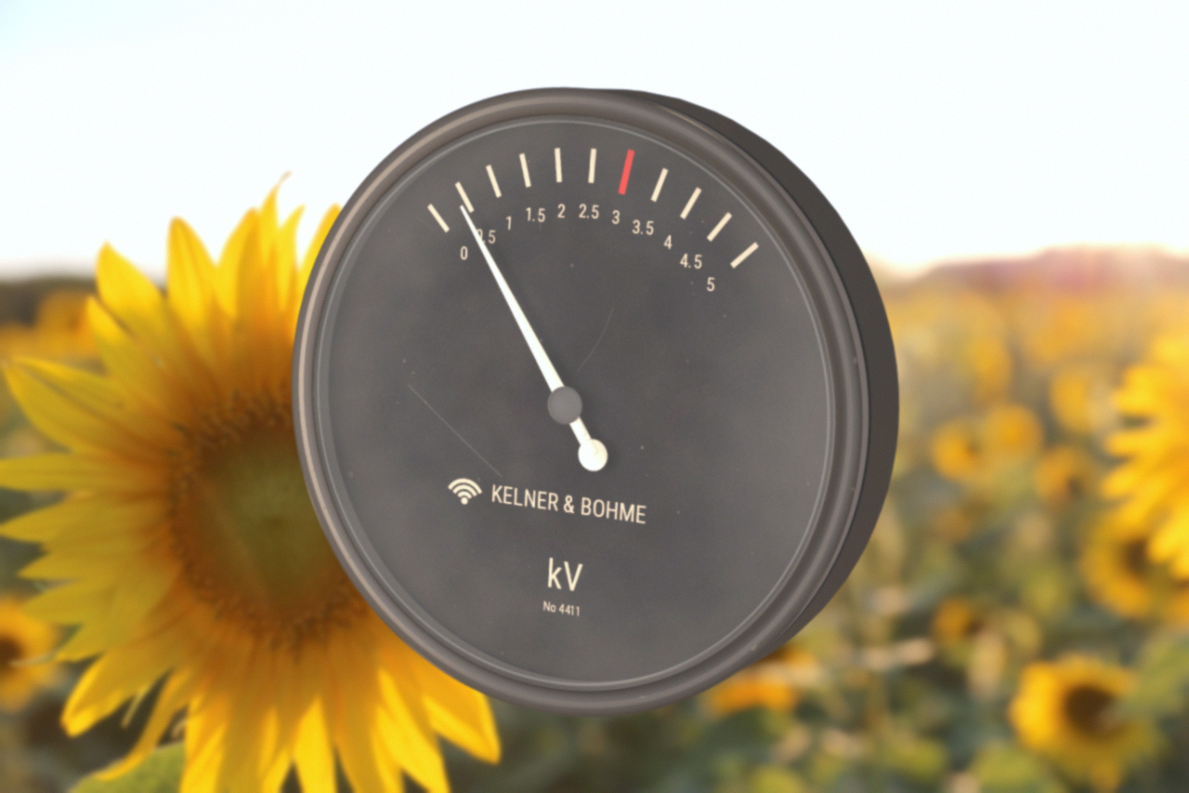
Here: 0.5kV
